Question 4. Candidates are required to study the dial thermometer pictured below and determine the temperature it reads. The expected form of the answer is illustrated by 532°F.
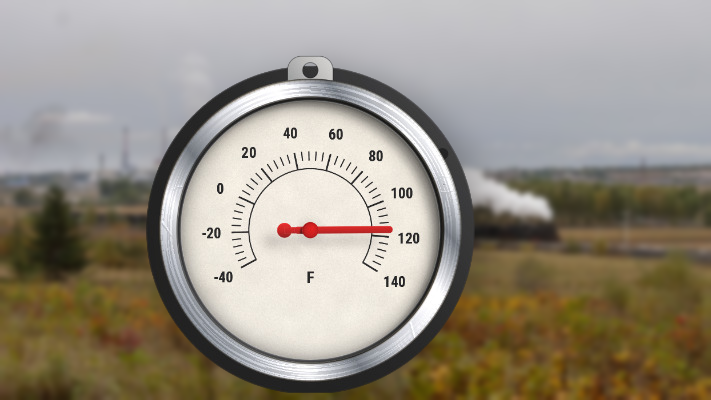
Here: 116°F
